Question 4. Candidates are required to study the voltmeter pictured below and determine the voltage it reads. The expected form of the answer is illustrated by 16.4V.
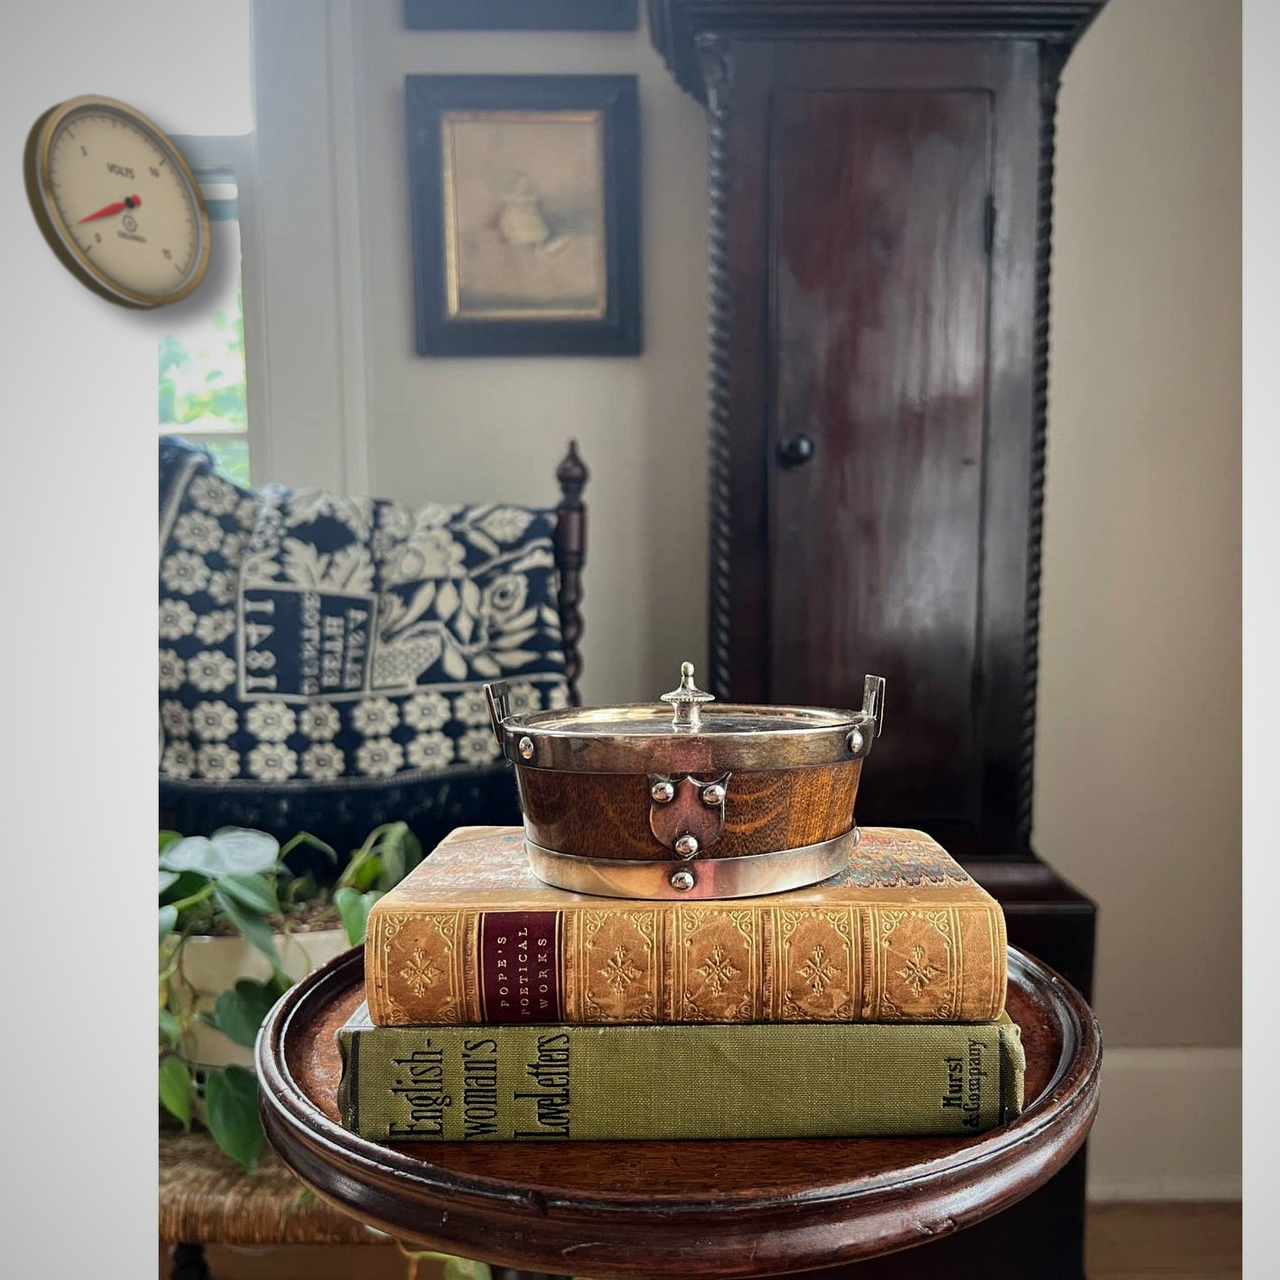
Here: 1V
